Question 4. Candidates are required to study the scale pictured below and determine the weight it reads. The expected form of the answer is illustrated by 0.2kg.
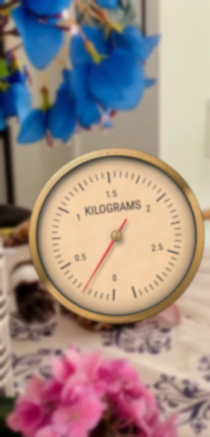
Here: 0.25kg
